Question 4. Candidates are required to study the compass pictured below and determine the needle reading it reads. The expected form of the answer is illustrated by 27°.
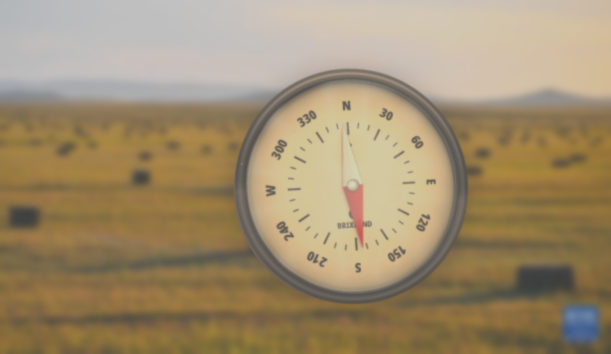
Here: 175°
